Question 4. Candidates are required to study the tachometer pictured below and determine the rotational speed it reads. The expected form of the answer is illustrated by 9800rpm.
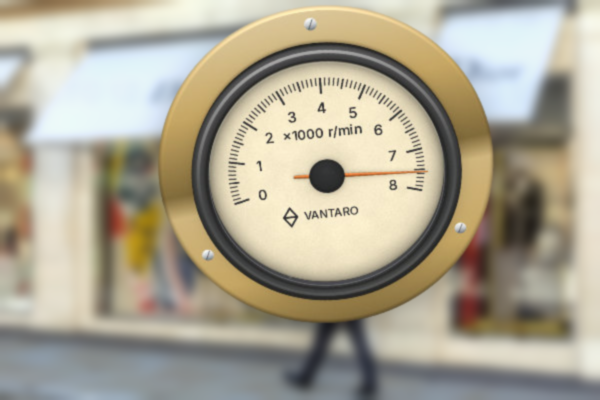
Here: 7500rpm
